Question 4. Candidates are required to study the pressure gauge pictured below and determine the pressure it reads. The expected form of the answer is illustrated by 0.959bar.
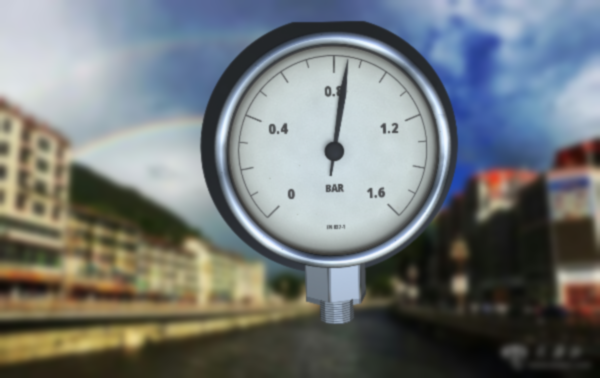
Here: 0.85bar
